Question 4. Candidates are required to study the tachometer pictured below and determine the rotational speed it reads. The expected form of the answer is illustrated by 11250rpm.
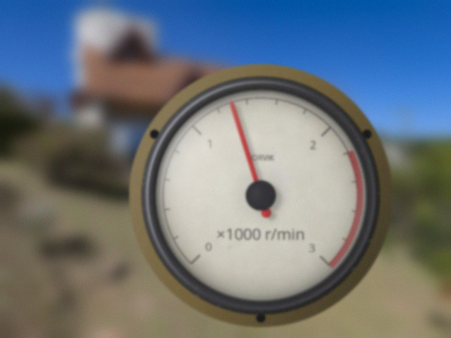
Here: 1300rpm
